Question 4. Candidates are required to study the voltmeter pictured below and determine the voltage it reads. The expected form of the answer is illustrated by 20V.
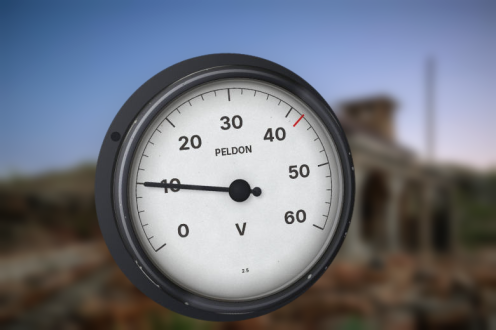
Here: 10V
